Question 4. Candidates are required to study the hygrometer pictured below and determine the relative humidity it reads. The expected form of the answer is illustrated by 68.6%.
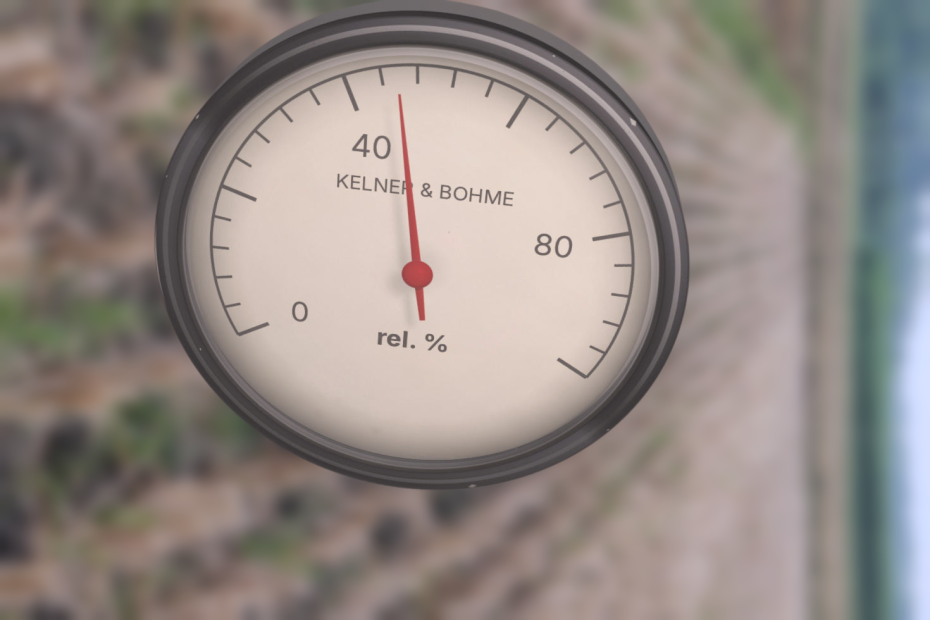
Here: 46%
